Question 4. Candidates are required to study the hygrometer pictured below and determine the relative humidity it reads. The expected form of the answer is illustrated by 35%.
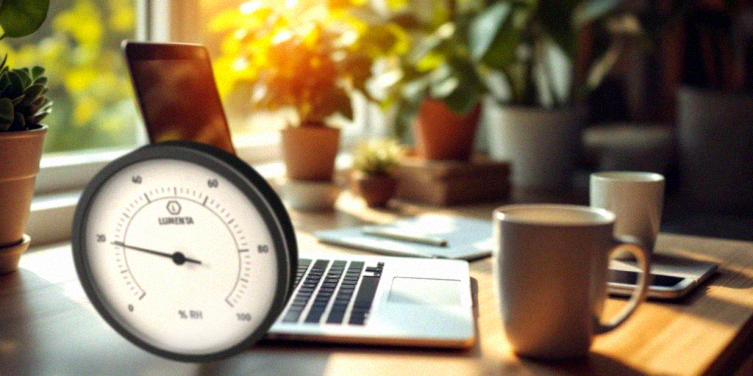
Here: 20%
